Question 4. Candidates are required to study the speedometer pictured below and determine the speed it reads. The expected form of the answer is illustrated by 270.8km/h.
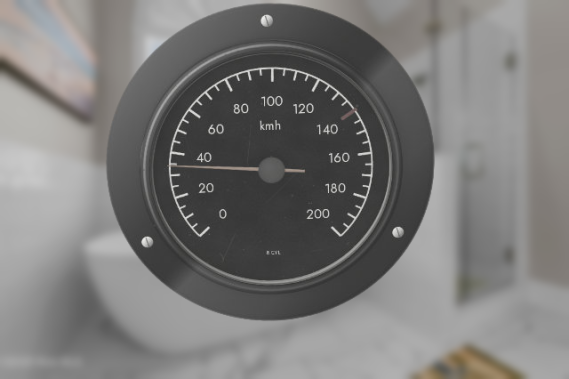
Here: 35km/h
